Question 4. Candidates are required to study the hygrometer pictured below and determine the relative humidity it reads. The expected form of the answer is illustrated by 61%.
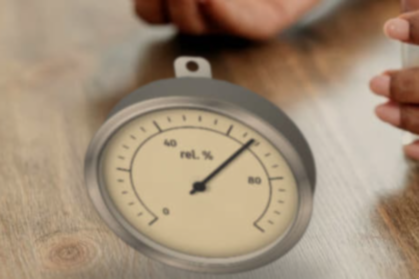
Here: 66%
